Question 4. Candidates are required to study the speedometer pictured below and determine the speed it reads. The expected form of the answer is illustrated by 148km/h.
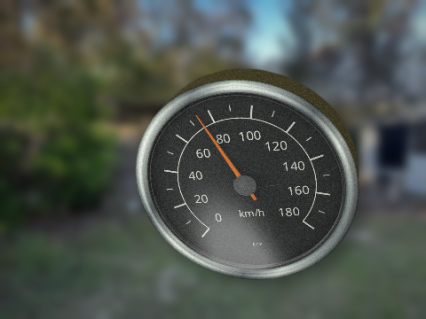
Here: 75km/h
